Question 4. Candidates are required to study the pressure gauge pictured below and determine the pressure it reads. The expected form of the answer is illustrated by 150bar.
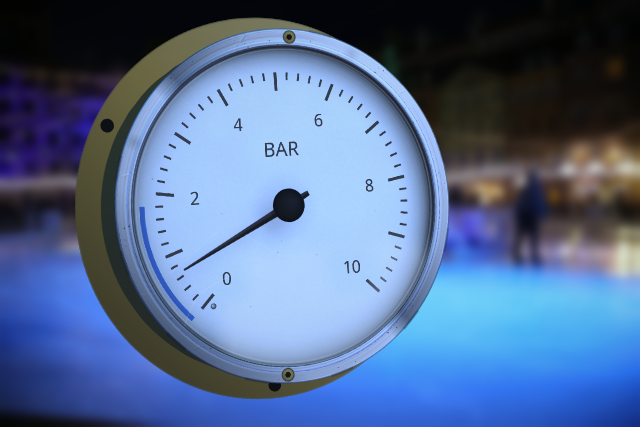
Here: 0.7bar
